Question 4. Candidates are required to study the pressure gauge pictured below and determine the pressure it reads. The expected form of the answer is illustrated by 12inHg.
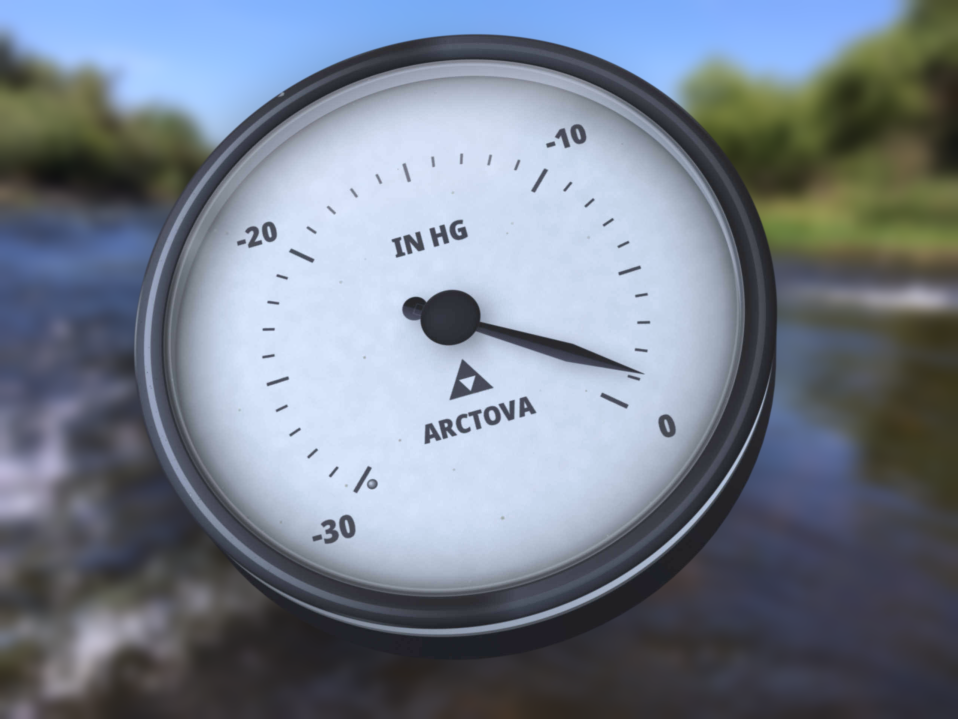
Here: -1inHg
